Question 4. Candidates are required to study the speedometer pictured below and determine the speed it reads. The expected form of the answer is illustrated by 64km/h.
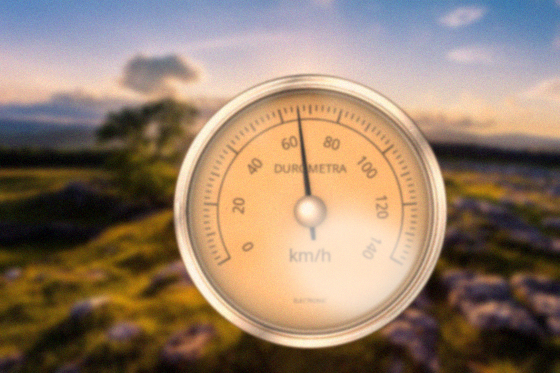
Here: 66km/h
